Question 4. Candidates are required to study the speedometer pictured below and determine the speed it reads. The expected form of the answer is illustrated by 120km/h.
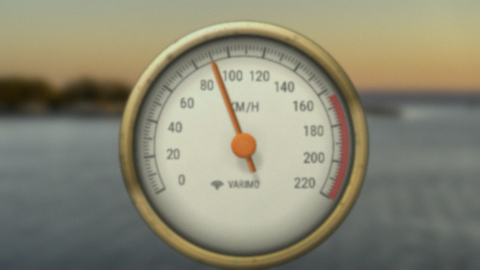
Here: 90km/h
